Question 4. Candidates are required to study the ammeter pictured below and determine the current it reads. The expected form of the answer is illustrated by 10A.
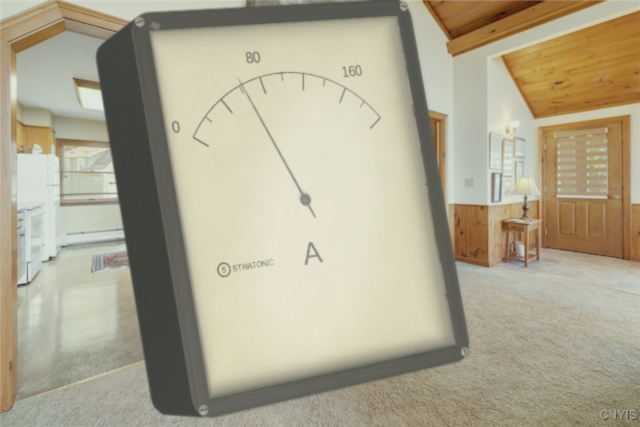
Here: 60A
